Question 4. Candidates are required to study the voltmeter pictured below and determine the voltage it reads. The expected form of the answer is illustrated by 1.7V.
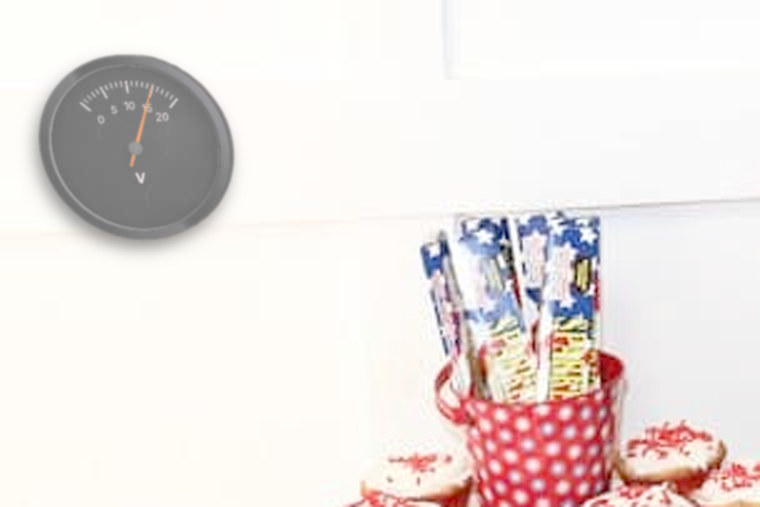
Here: 15V
